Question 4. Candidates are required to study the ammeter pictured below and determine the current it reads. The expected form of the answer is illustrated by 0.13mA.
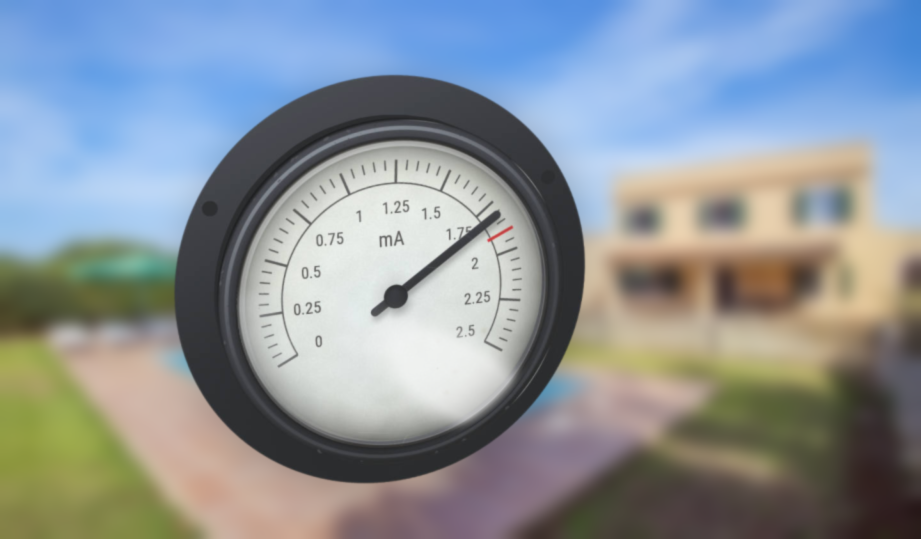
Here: 1.8mA
